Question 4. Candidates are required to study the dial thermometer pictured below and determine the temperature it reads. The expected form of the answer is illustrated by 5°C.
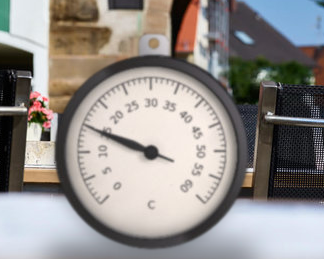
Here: 15°C
